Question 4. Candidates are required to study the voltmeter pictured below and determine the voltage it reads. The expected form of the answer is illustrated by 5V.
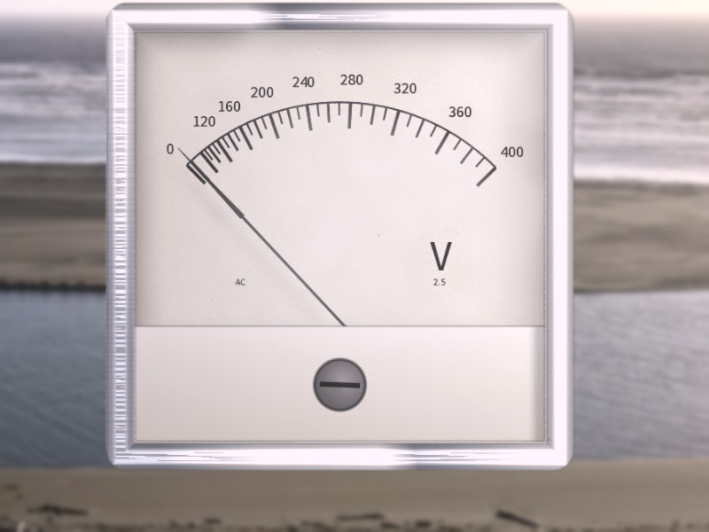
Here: 40V
